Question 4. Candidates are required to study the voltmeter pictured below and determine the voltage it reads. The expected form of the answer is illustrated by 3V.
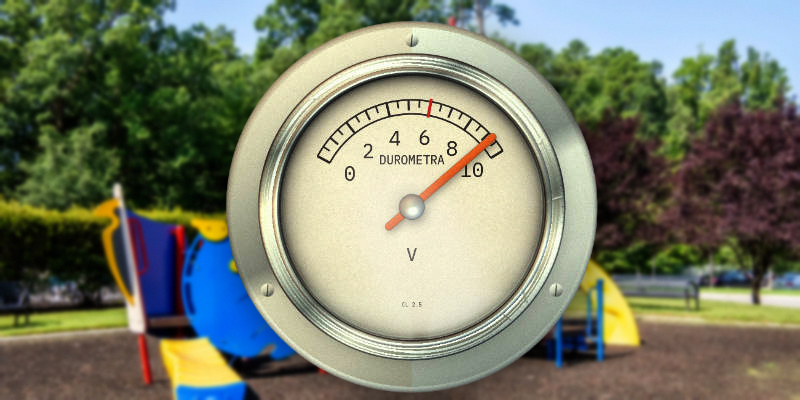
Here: 9.25V
